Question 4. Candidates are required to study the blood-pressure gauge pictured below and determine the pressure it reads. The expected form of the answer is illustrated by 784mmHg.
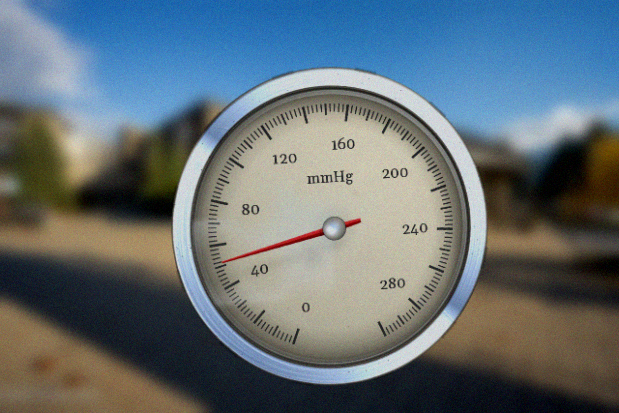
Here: 52mmHg
